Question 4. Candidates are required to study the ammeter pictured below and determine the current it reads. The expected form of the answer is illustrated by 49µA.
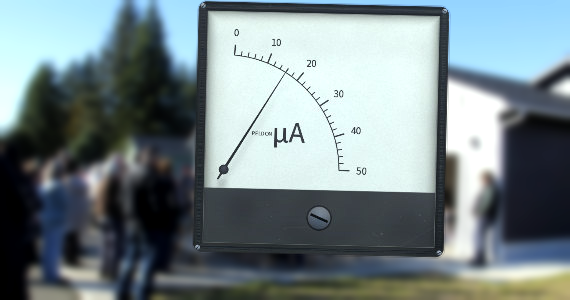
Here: 16µA
